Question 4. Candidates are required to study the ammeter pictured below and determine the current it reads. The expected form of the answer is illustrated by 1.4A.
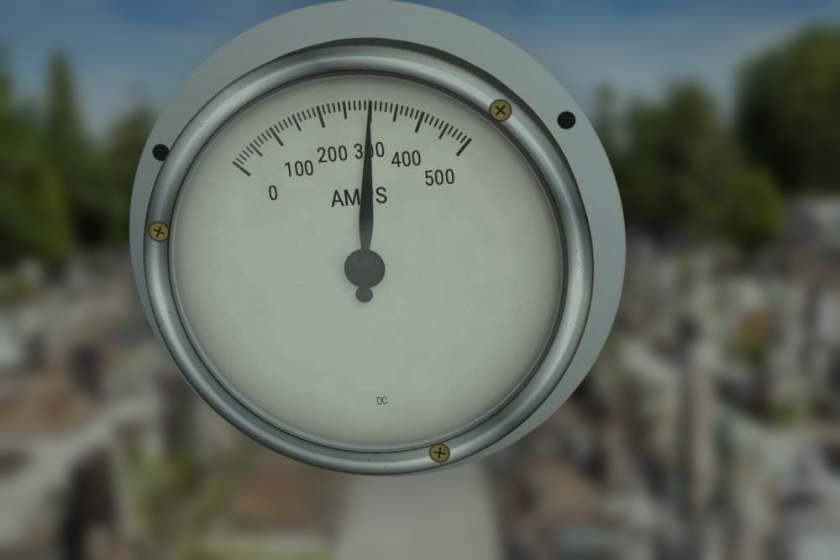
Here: 300A
